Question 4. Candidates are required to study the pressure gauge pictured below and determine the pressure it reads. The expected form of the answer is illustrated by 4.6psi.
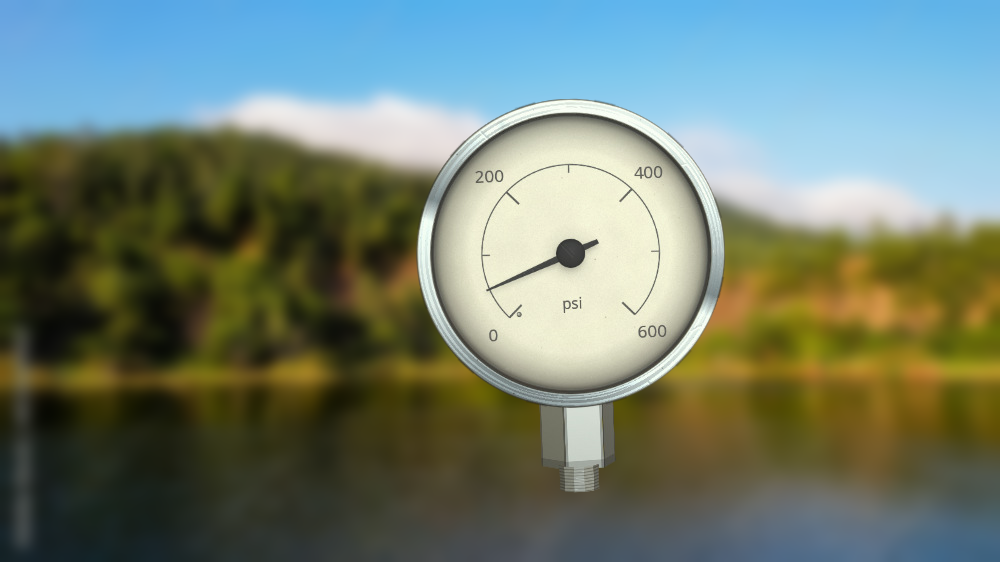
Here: 50psi
